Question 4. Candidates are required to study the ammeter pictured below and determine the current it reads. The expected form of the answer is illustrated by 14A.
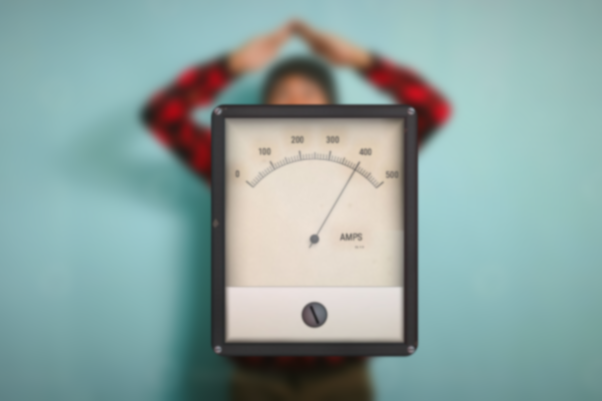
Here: 400A
